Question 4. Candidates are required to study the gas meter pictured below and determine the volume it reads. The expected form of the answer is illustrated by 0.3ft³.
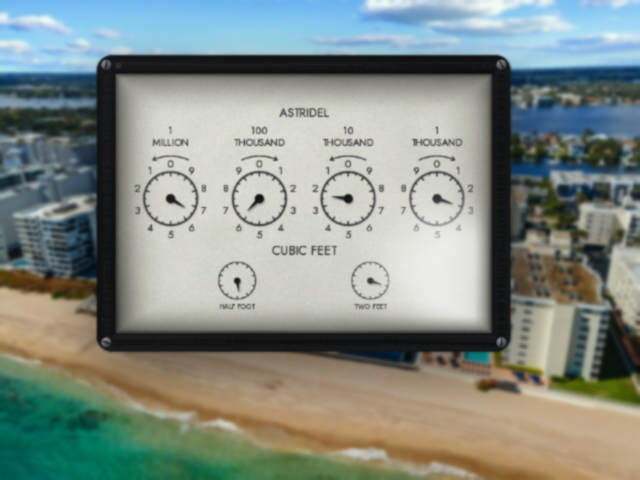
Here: 662300ft³
